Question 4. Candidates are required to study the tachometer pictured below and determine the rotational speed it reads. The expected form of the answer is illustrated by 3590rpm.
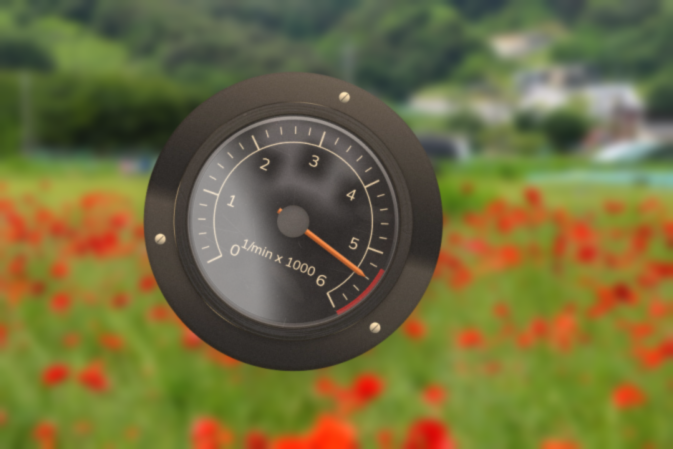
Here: 5400rpm
